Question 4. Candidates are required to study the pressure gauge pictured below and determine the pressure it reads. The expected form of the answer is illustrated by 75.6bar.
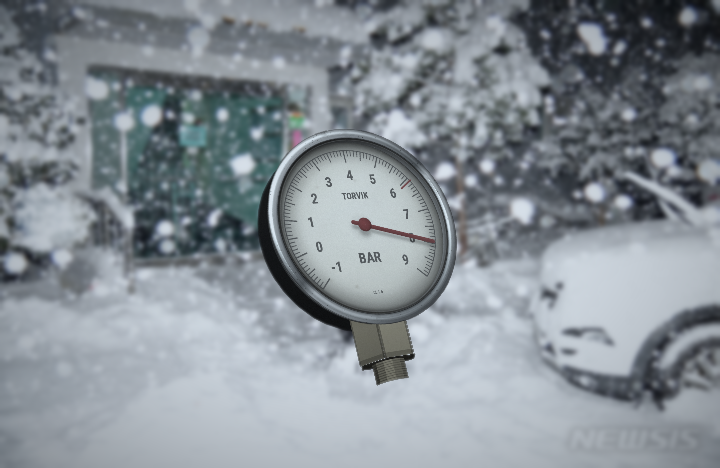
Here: 8bar
